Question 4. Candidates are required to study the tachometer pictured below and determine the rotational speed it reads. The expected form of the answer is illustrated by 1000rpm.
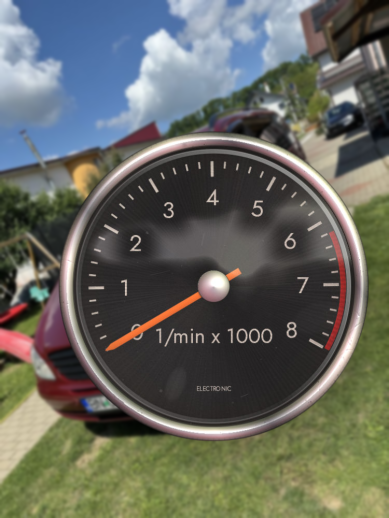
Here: 0rpm
